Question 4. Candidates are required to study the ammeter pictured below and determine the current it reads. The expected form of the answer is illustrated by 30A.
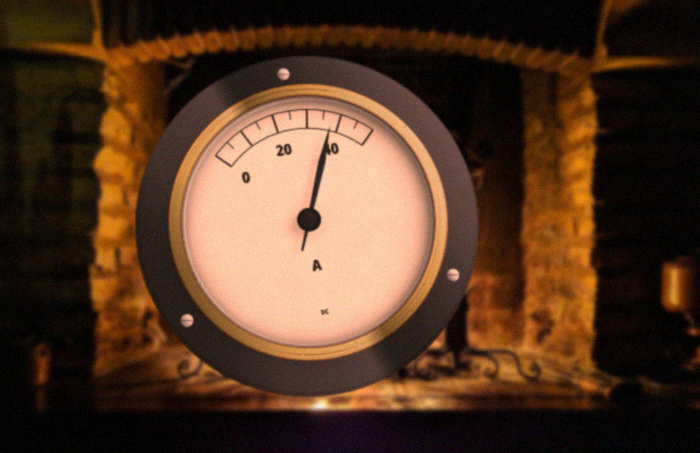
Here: 37.5A
